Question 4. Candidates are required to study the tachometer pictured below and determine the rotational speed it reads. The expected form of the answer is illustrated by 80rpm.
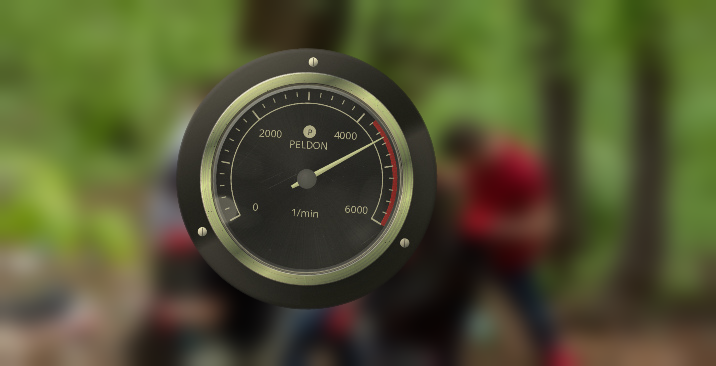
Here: 4500rpm
